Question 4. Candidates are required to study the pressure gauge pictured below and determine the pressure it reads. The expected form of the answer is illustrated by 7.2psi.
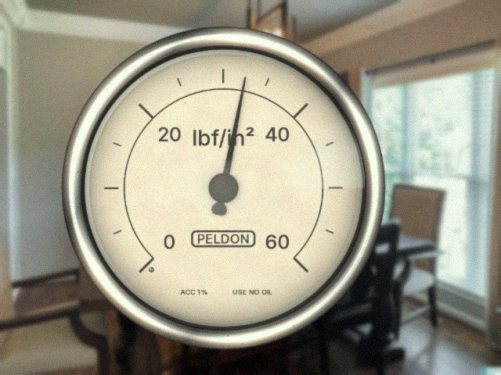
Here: 32.5psi
